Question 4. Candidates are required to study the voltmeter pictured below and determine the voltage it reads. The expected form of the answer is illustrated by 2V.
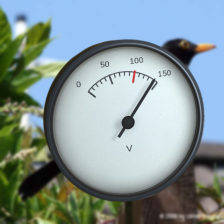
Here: 140V
